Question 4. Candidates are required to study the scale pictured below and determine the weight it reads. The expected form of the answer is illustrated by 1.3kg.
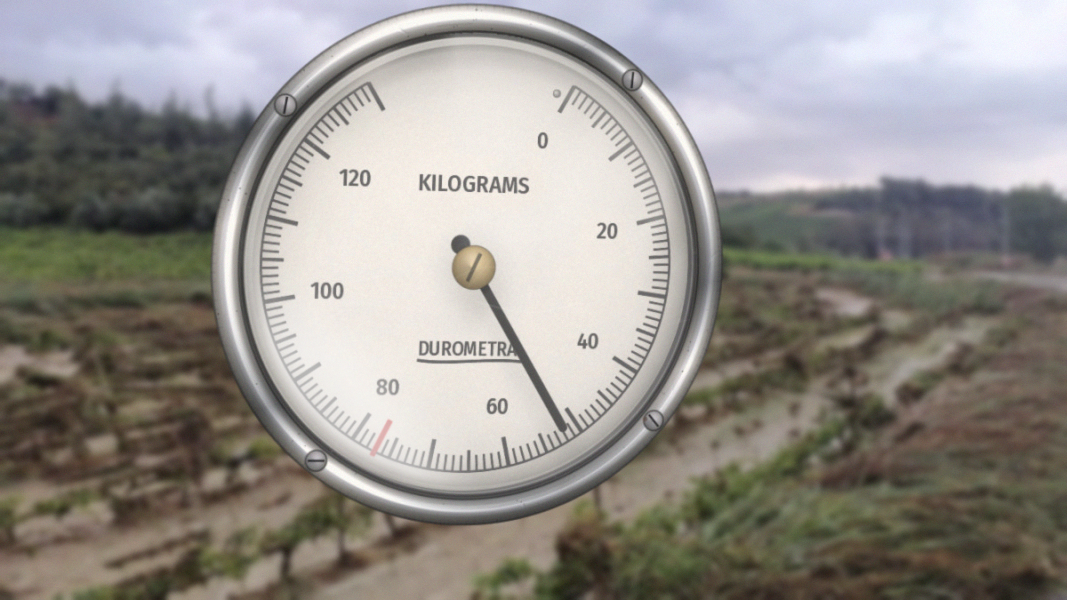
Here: 52kg
